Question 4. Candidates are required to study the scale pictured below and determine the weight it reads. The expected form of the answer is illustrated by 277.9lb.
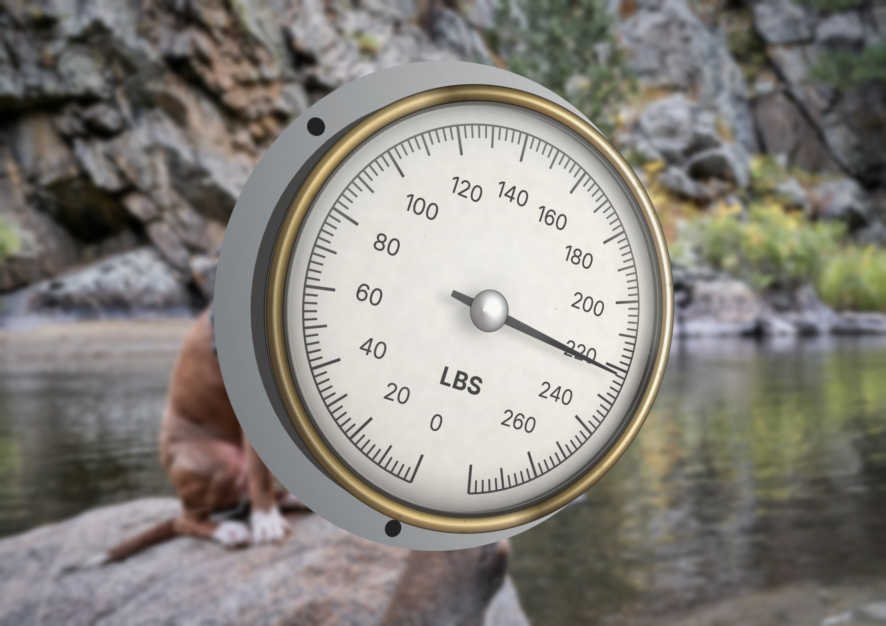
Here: 222lb
